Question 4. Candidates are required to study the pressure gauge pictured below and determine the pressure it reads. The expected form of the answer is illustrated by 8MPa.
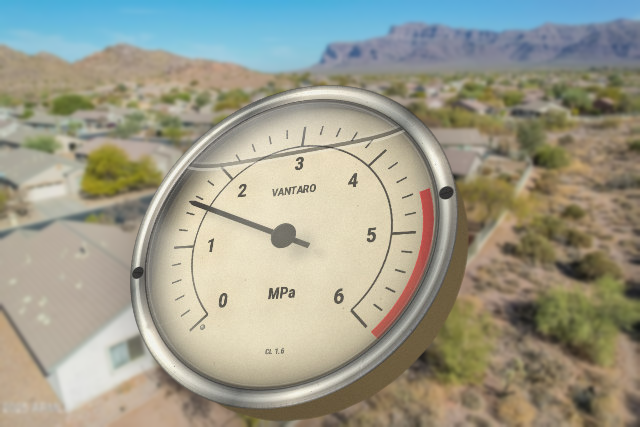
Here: 1.5MPa
